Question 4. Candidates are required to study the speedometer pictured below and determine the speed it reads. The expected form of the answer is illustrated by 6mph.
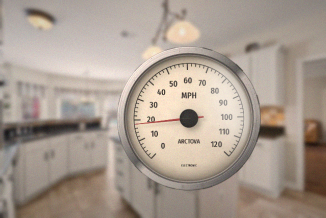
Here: 18mph
